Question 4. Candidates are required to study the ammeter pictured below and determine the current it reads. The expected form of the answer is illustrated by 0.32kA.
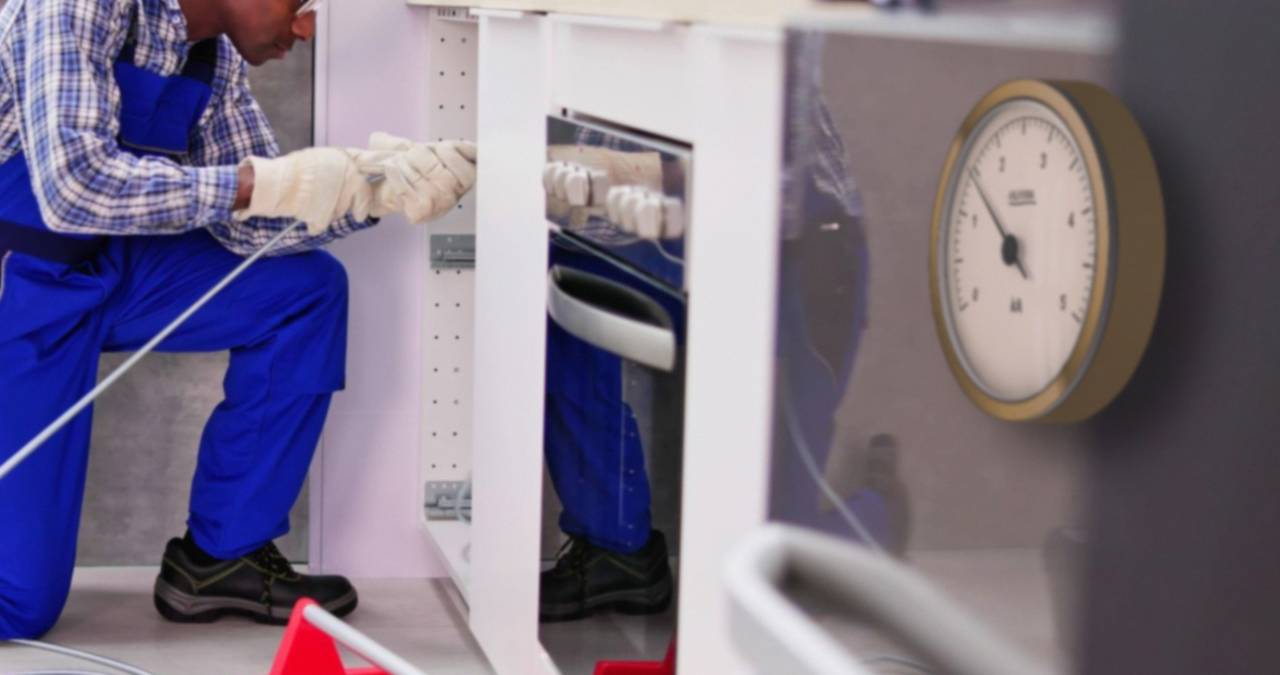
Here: 1.5kA
